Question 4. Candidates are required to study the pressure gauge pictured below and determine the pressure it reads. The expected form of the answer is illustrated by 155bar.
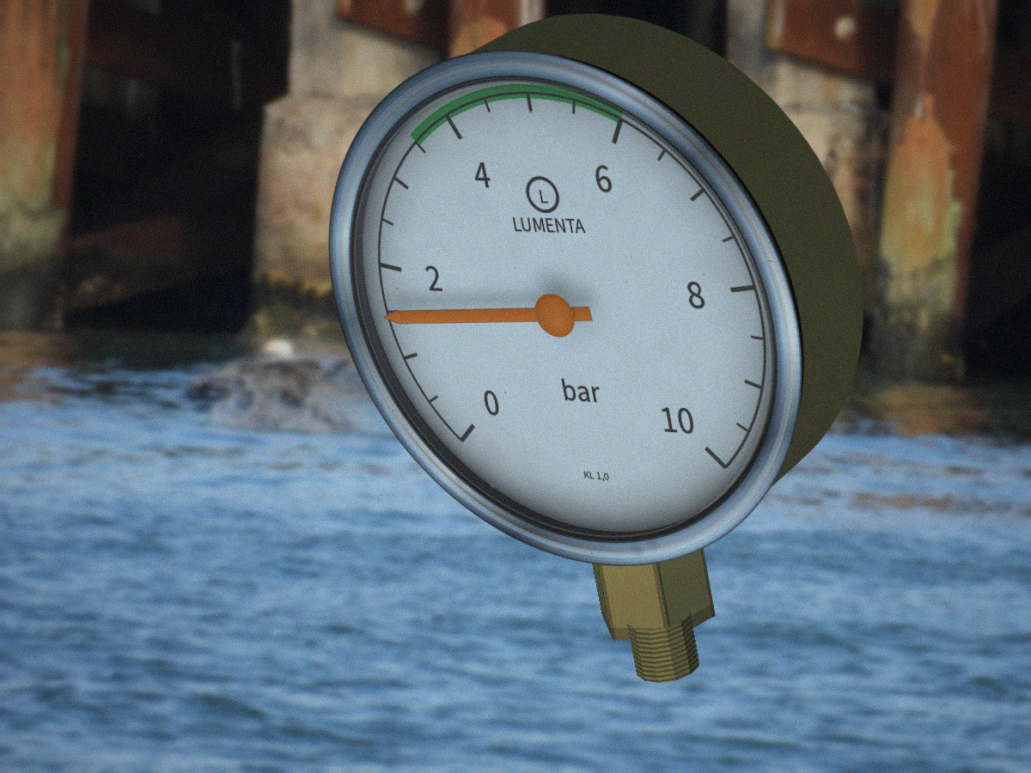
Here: 1.5bar
